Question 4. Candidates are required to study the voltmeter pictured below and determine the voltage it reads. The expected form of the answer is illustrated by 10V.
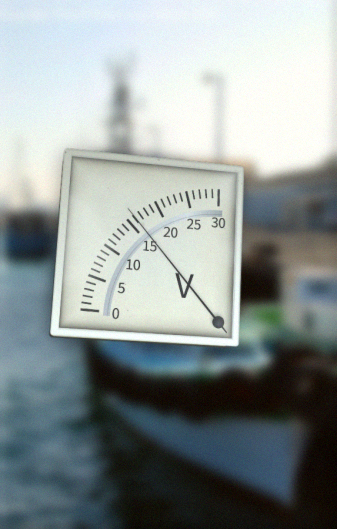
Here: 16V
